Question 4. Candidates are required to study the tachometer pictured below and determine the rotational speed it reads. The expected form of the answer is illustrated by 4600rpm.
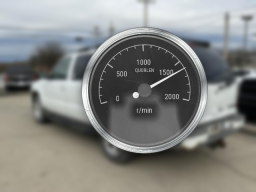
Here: 1600rpm
